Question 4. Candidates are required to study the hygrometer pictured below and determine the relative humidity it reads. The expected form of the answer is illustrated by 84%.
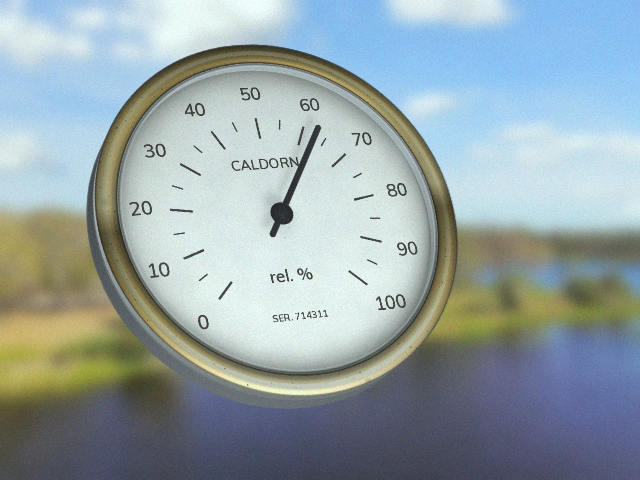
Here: 62.5%
